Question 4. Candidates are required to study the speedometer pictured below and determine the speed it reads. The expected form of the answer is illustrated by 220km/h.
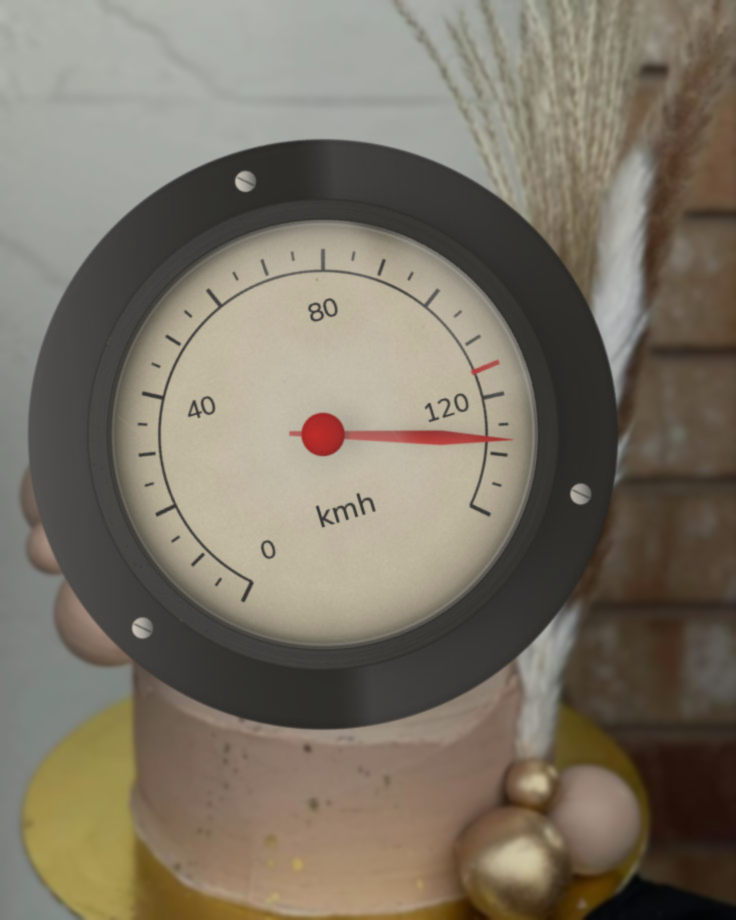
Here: 127.5km/h
